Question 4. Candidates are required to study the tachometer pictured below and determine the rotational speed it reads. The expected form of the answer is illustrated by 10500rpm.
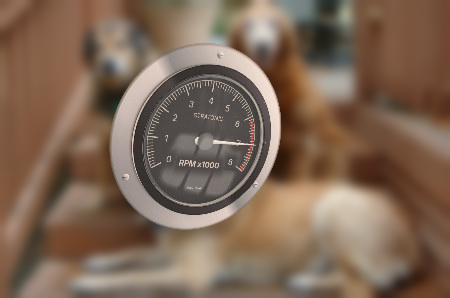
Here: 7000rpm
